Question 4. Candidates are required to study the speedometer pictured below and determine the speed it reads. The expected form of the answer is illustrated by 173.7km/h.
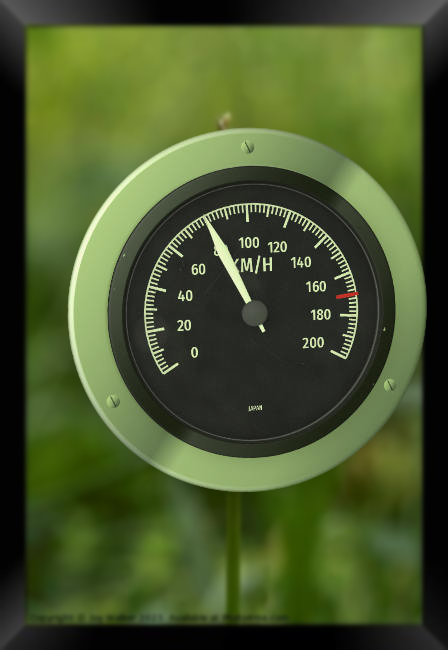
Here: 80km/h
